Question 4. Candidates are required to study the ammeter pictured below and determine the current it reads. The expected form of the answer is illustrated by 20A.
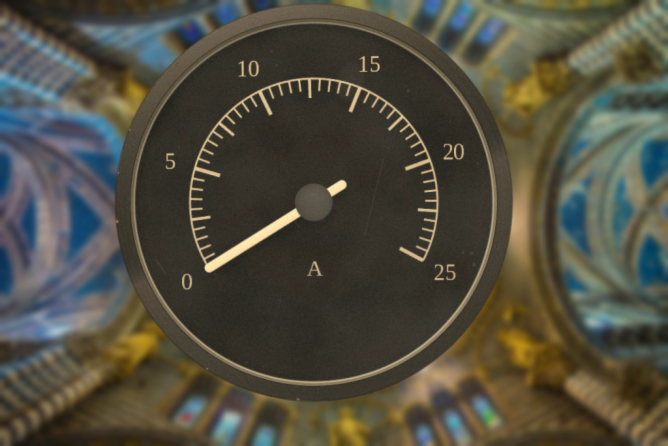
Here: 0A
